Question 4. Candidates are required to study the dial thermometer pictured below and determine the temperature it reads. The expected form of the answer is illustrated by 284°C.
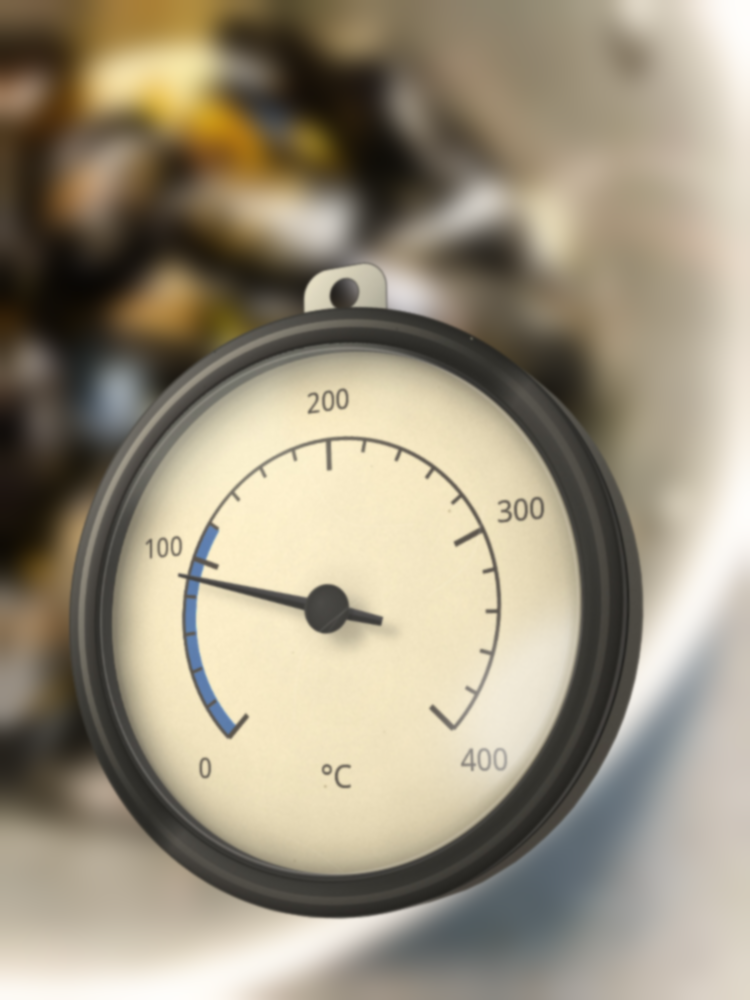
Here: 90°C
